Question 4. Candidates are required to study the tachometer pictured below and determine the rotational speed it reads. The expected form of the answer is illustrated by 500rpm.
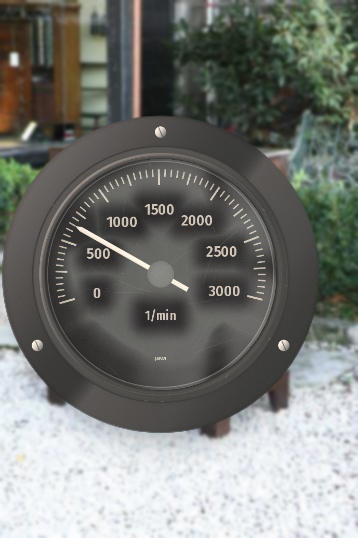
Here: 650rpm
